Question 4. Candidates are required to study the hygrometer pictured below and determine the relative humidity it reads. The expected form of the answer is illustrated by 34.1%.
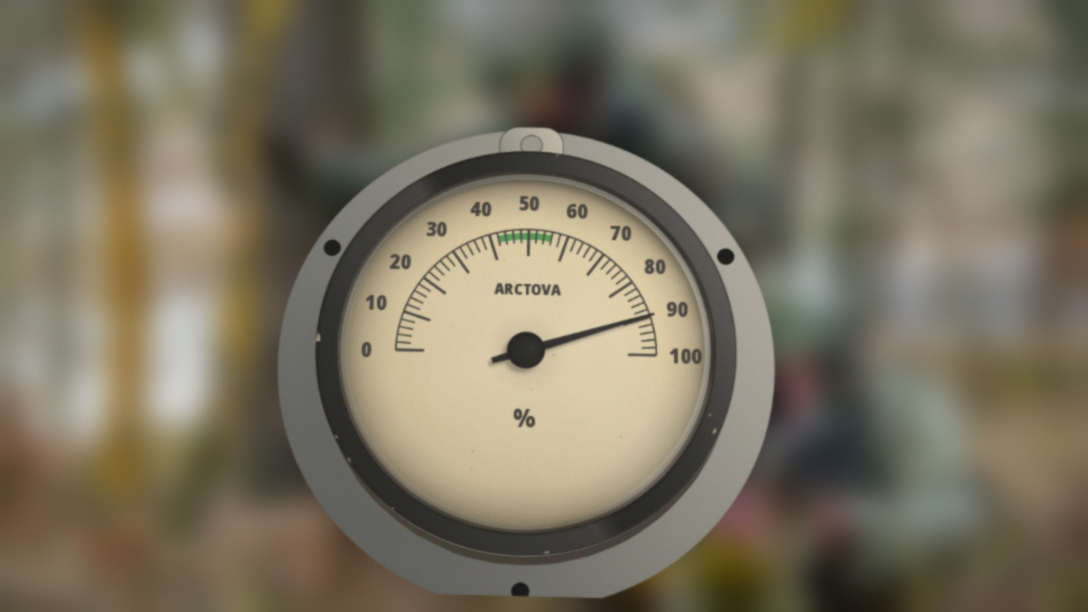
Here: 90%
